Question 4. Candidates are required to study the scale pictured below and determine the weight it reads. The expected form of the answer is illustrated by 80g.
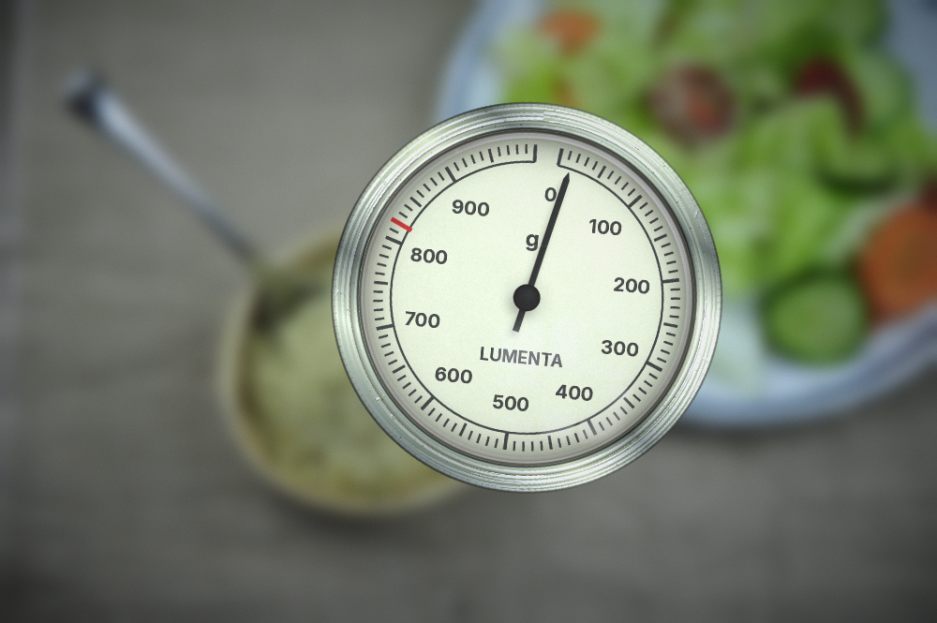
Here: 15g
